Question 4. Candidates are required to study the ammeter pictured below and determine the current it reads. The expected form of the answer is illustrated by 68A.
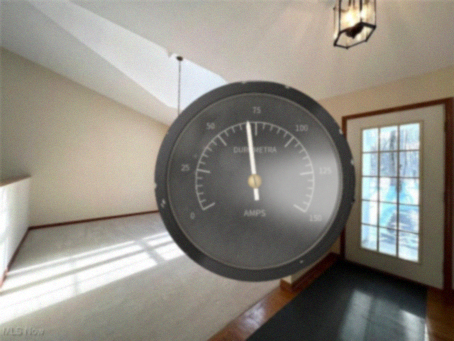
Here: 70A
